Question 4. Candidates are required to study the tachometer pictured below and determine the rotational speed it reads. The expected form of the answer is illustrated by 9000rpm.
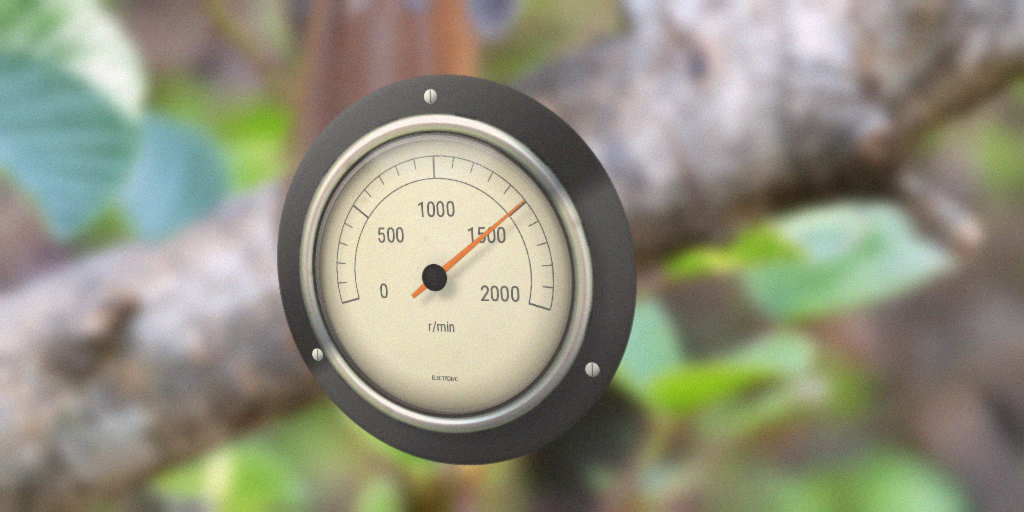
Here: 1500rpm
